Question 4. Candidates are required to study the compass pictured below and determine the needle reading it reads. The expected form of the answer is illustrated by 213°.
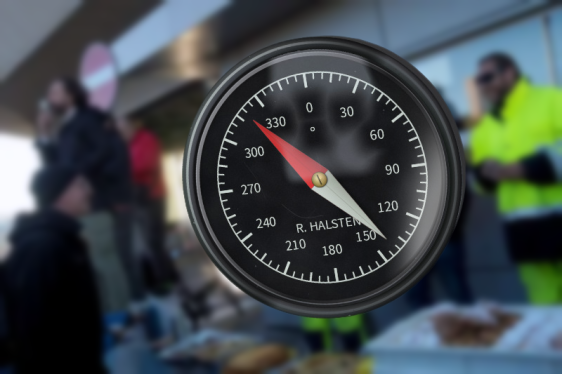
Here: 320°
